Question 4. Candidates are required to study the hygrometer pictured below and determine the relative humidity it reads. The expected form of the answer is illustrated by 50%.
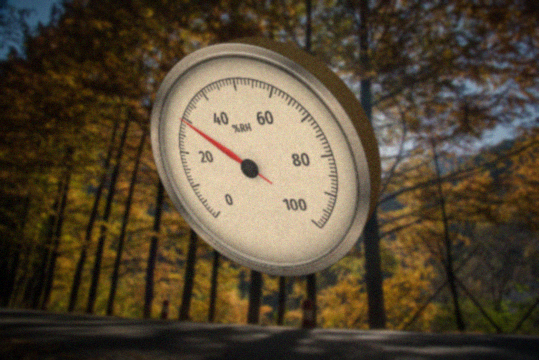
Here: 30%
